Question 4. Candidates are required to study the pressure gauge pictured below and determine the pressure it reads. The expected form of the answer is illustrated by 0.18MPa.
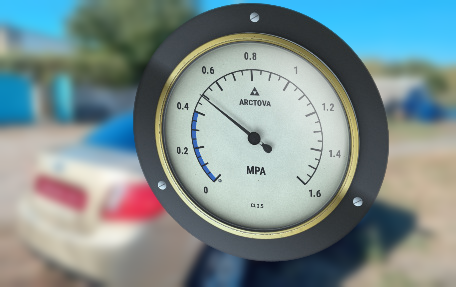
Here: 0.5MPa
